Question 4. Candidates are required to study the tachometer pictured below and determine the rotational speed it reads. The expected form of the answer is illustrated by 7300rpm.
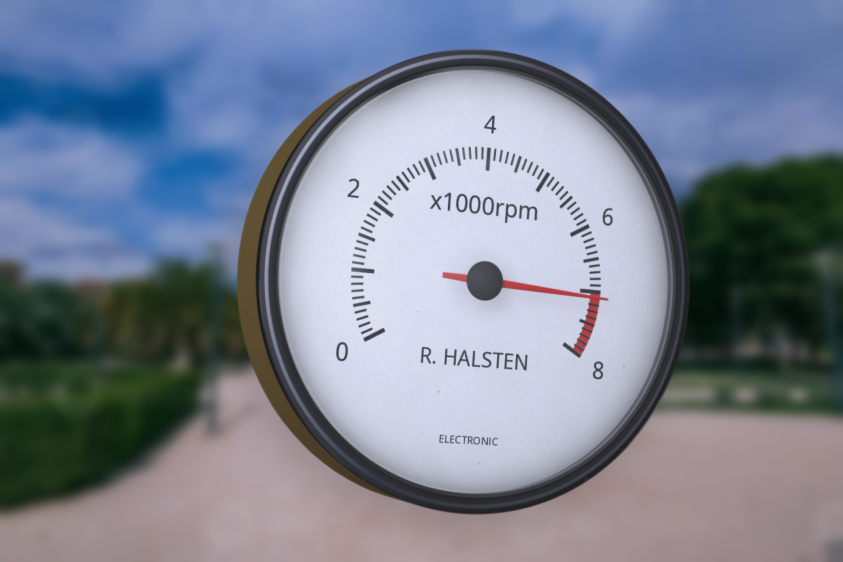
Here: 7100rpm
